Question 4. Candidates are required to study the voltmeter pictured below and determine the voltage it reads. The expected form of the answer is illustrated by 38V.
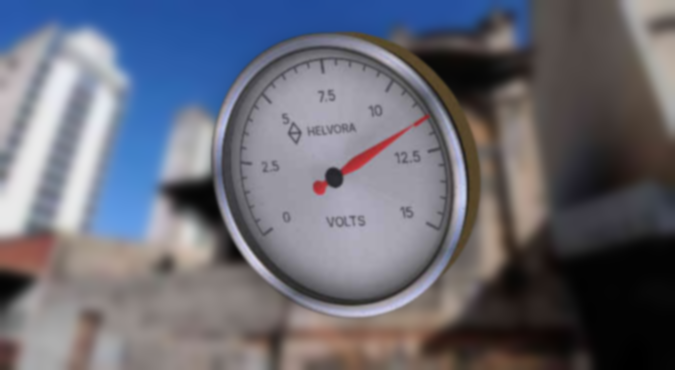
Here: 11.5V
